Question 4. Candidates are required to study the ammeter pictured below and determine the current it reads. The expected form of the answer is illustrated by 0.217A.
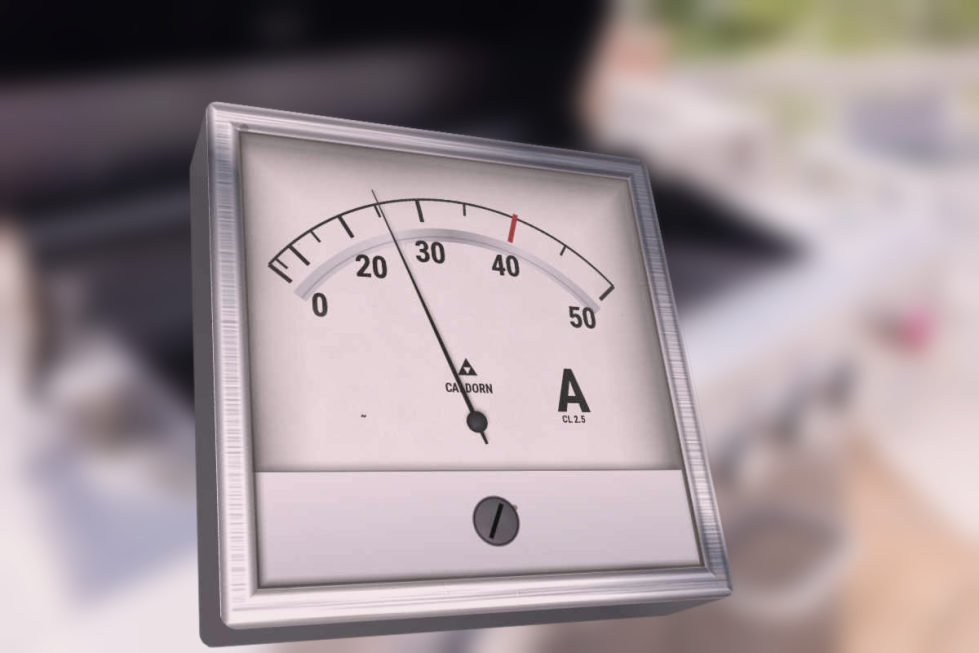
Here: 25A
